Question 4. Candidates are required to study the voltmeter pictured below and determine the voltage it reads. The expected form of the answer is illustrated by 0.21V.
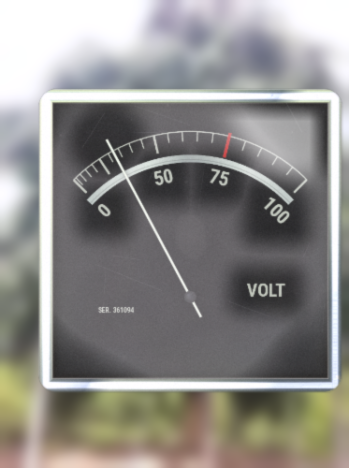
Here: 32.5V
